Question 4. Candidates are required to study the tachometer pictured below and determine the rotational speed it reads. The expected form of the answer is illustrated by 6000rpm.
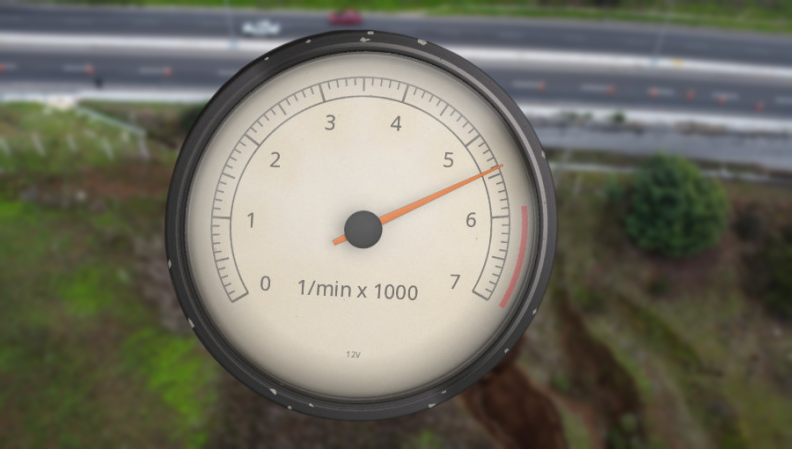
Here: 5400rpm
